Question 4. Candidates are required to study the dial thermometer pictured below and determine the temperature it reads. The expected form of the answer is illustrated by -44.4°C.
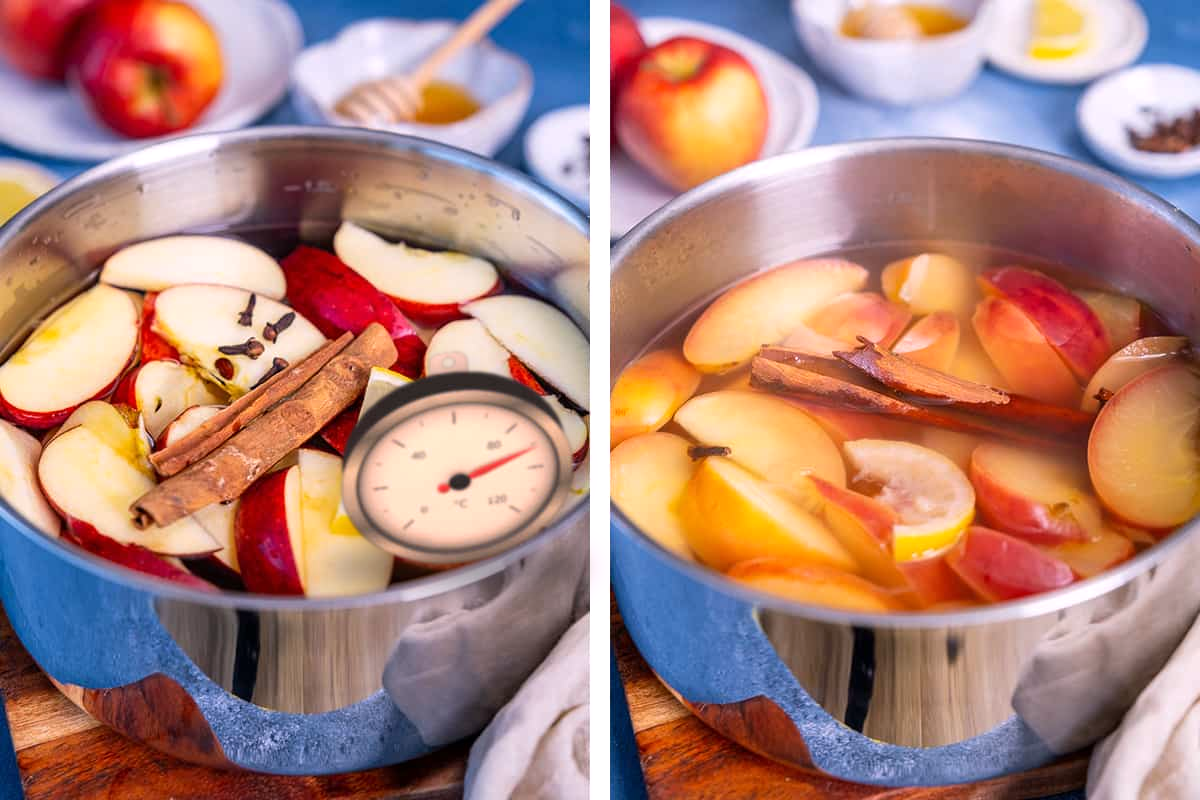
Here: 90°C
